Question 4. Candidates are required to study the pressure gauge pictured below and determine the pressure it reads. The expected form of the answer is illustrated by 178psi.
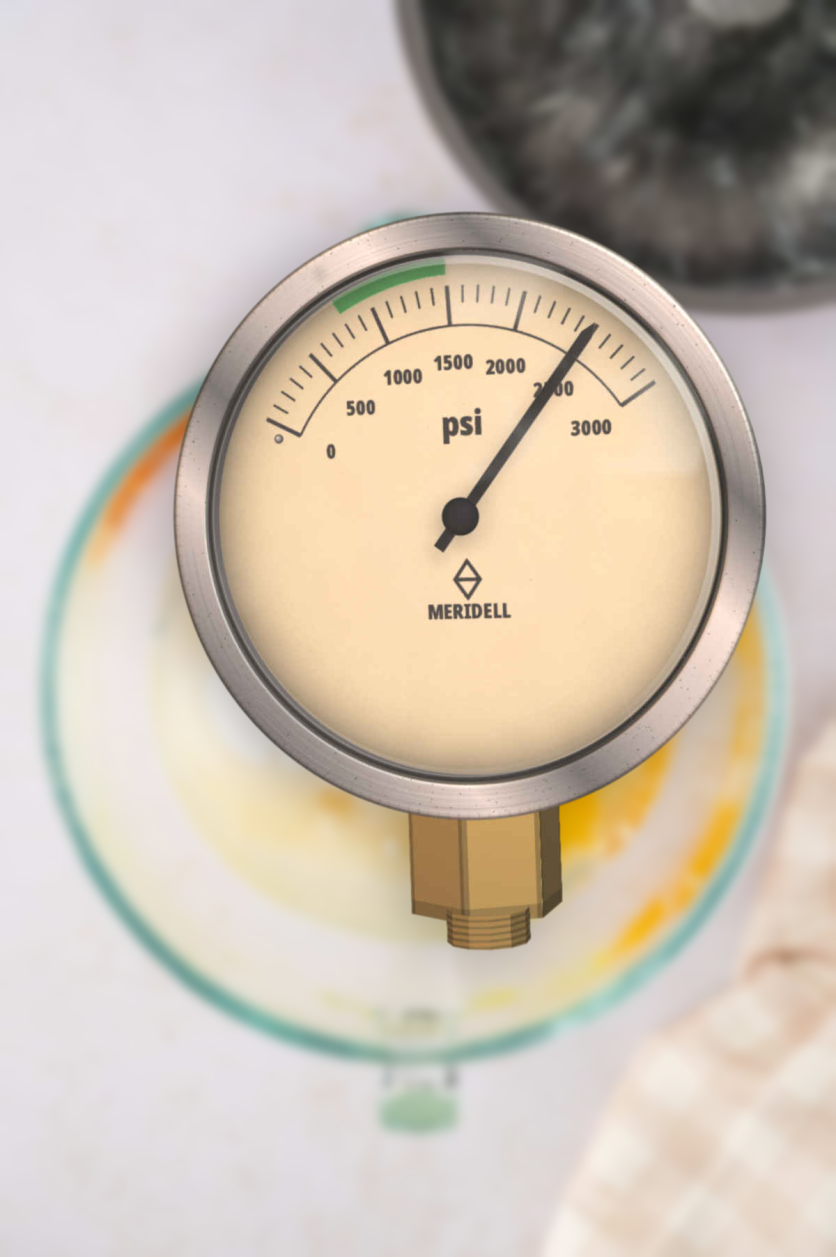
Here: 2500psi
